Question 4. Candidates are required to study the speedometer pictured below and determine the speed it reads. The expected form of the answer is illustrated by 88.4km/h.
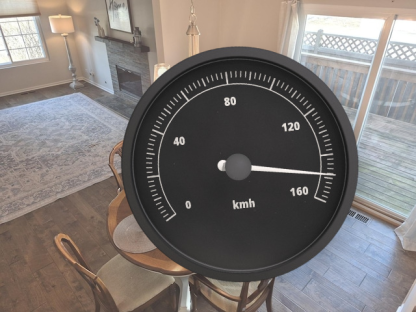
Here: 148km/h
